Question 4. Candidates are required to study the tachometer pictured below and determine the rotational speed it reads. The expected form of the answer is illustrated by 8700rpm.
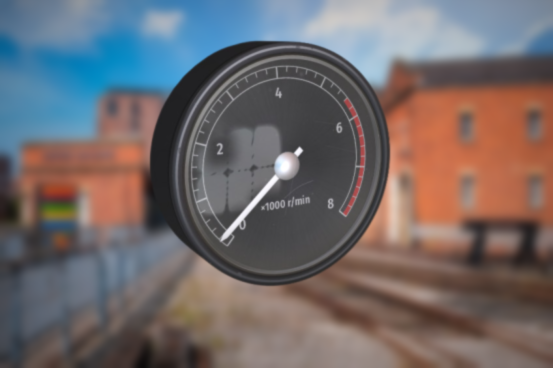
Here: 200rpm
